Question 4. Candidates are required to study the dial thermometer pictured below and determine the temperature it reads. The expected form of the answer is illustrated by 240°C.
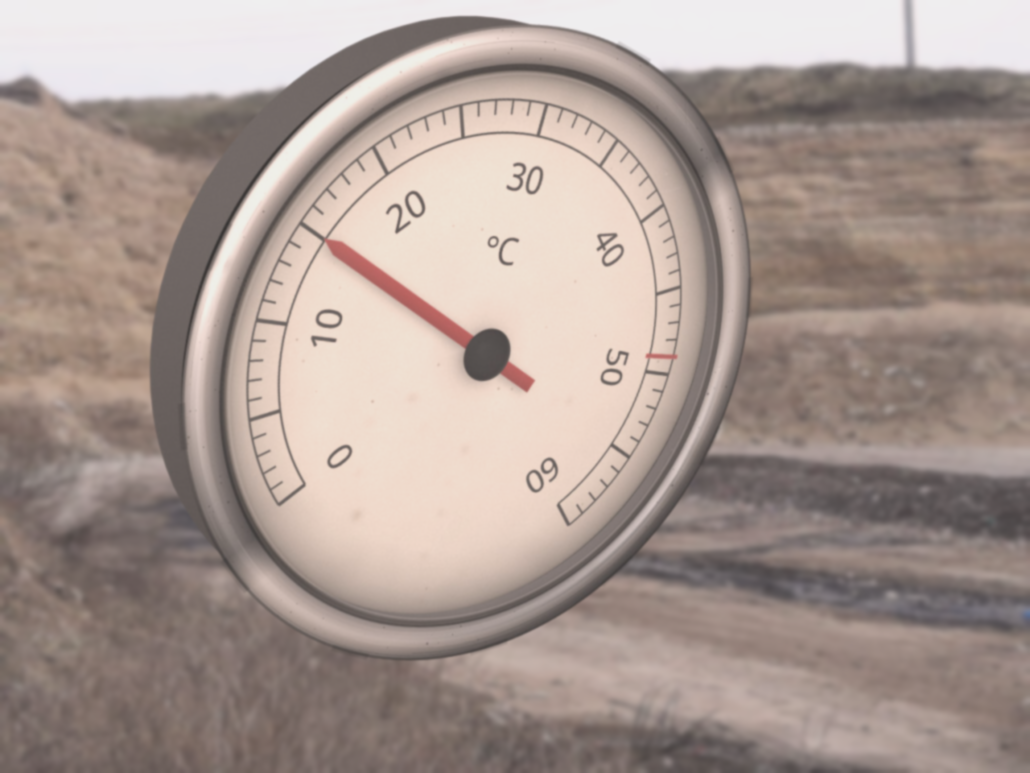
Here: 15°C
